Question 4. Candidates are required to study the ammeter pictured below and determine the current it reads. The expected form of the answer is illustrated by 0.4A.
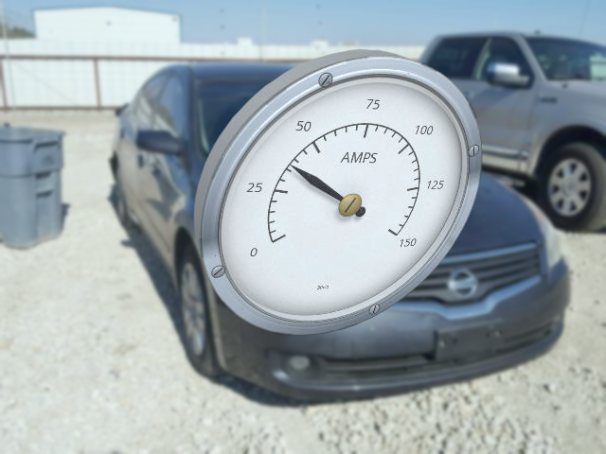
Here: 37.5A
